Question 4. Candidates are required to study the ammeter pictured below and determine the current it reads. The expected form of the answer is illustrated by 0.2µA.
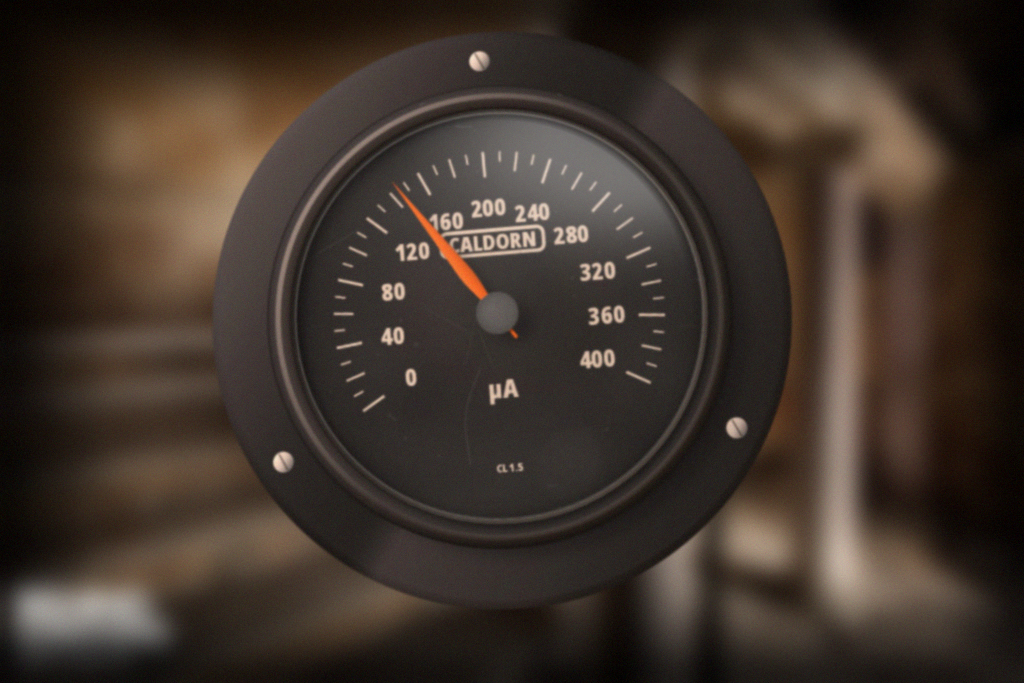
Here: 145µA
